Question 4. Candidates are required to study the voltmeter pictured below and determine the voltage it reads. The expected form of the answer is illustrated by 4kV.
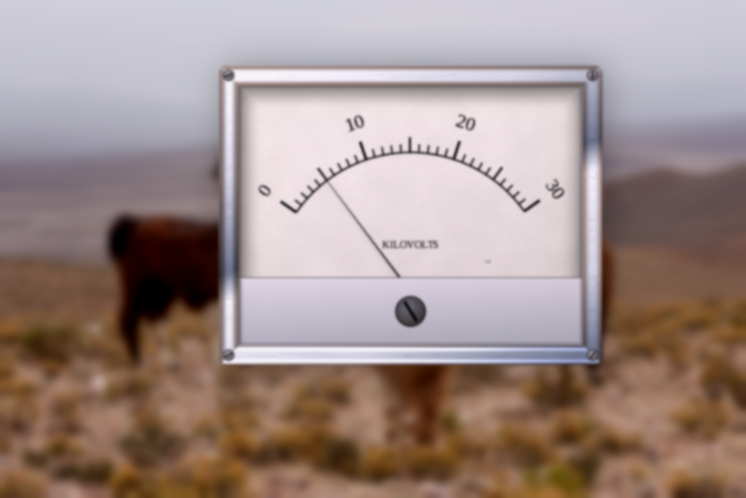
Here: 5kV
